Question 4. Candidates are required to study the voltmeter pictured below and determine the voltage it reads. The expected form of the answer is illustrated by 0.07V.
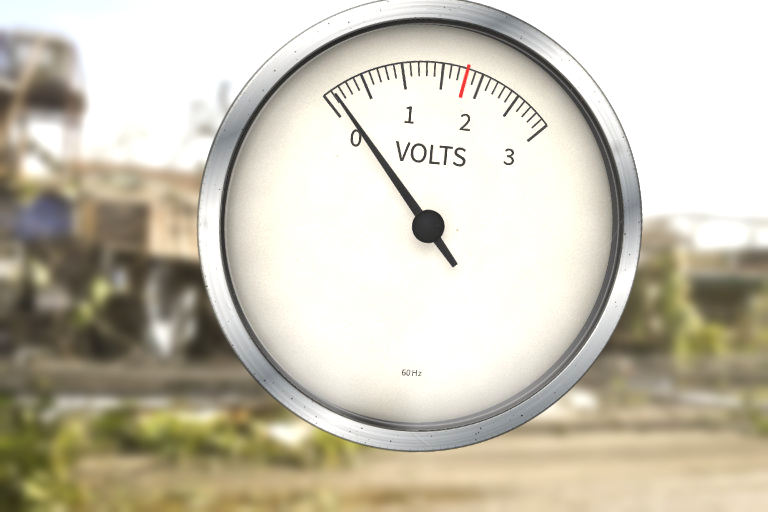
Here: 0.1V
